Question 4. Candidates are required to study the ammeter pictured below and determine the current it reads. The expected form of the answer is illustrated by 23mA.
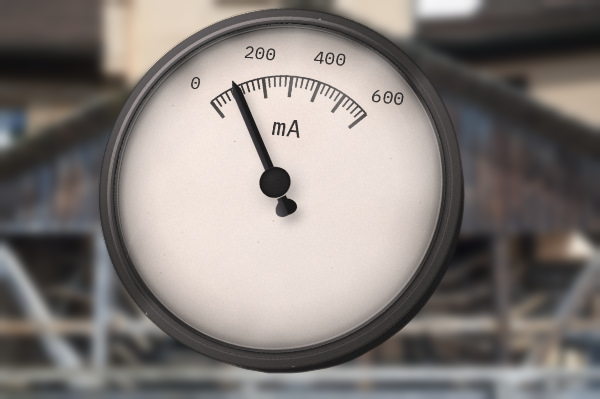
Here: 100mA
